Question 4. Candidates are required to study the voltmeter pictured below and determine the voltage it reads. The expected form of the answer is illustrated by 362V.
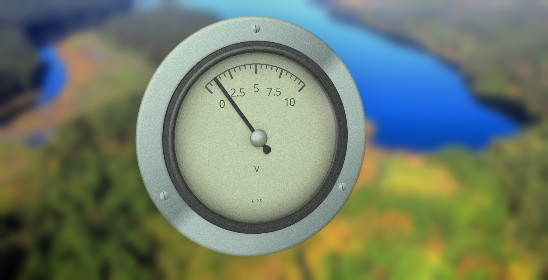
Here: 1V
